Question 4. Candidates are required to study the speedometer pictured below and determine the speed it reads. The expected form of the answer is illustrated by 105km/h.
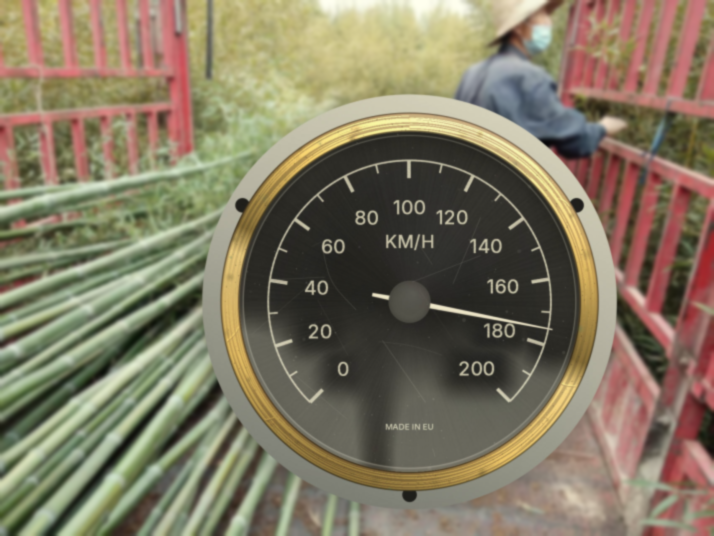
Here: 175km/h
